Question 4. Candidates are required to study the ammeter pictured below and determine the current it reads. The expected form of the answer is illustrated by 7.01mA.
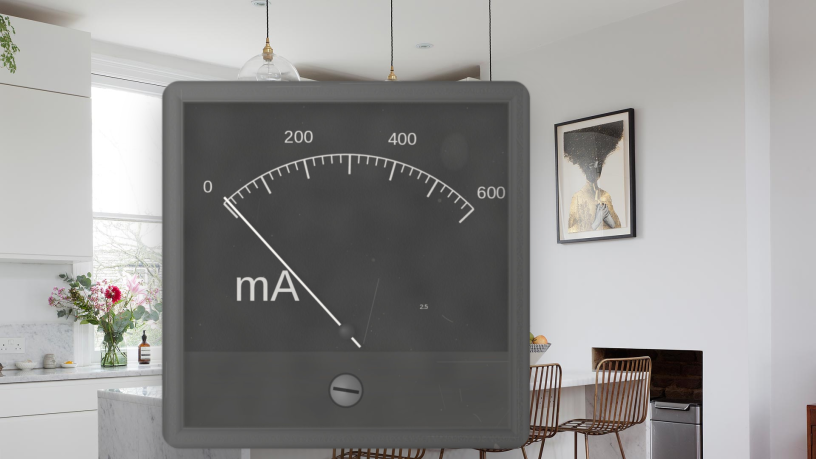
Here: 10mA
